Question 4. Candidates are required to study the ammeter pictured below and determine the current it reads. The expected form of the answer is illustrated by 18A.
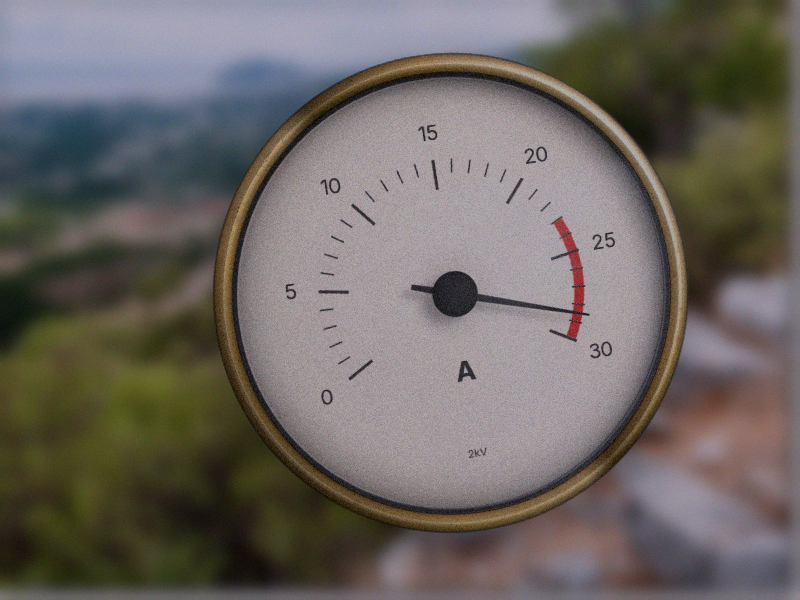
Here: 28.5A
